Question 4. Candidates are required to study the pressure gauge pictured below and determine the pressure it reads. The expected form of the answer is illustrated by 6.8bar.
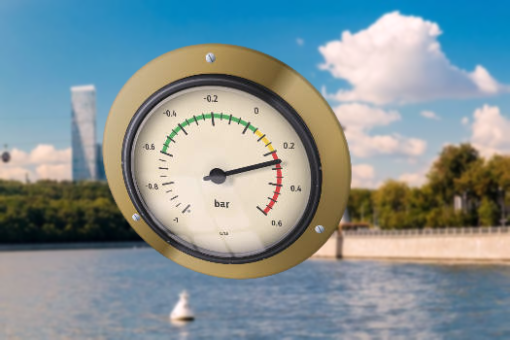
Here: 0.25bar
